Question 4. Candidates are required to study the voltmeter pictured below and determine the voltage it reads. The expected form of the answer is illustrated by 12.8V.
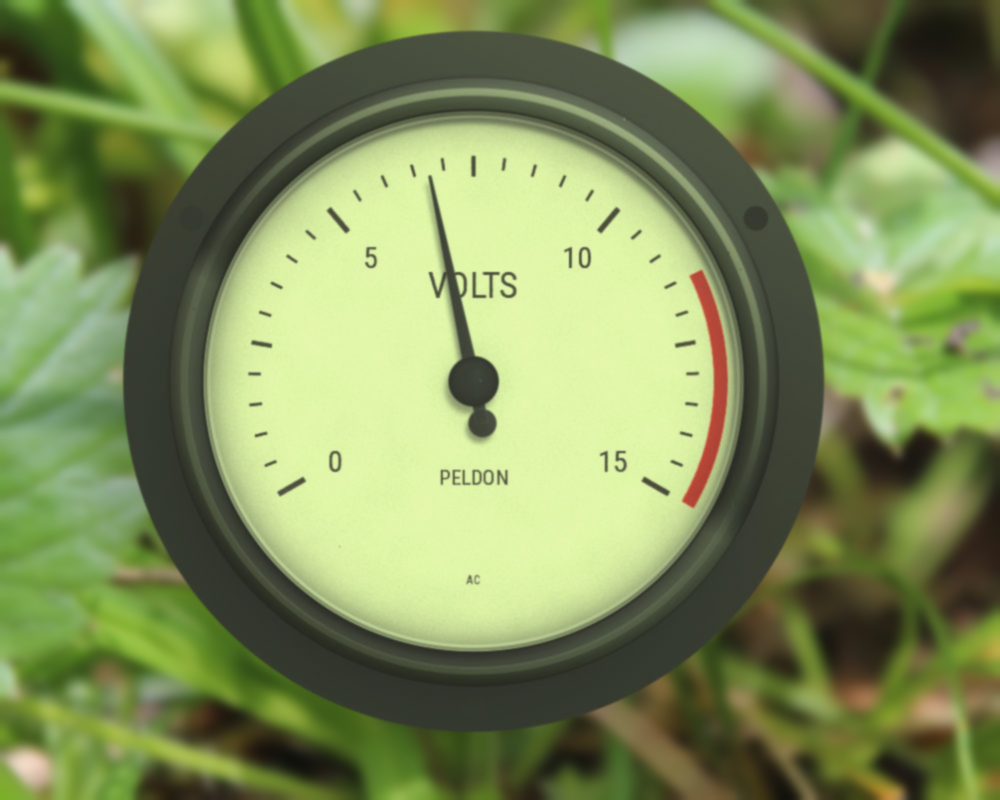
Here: 6.75V
